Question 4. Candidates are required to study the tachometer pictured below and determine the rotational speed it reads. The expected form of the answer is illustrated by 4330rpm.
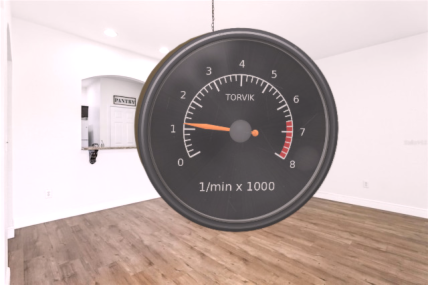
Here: 1200rpm
